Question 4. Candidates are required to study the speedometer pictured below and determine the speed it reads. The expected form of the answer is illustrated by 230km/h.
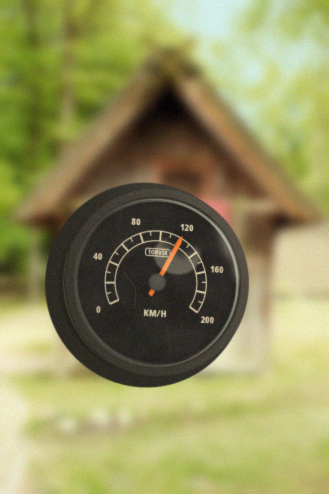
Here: 120km/h
